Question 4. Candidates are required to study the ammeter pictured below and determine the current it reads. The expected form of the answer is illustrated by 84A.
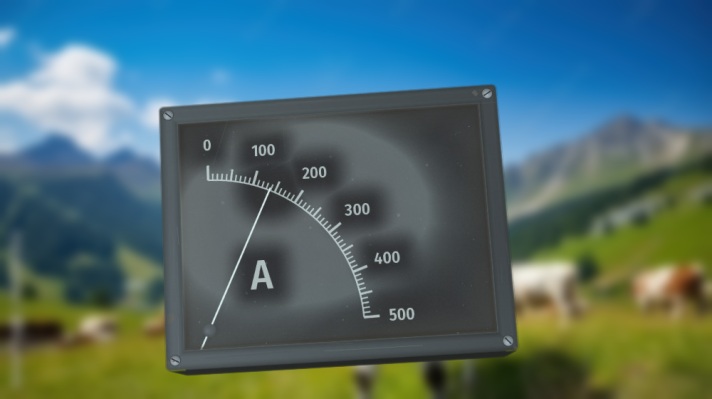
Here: 140A
